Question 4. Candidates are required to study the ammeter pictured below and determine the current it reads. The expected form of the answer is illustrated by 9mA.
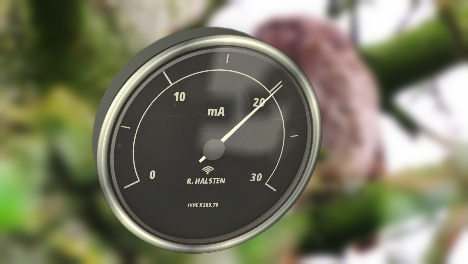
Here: 20mA
